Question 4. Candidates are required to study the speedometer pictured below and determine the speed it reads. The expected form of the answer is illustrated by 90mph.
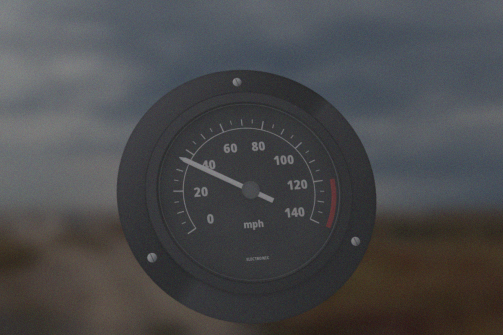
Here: 35mph
